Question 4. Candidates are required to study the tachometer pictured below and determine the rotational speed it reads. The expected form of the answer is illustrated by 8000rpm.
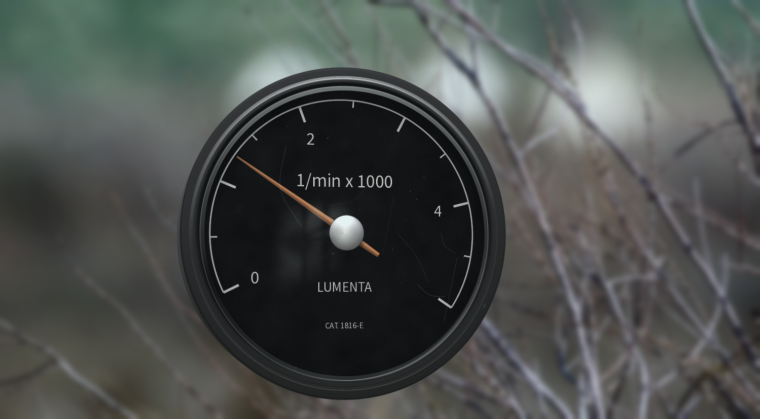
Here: 1250rpm
